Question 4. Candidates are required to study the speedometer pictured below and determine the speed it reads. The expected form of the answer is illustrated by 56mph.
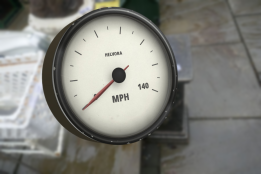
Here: 0mph
